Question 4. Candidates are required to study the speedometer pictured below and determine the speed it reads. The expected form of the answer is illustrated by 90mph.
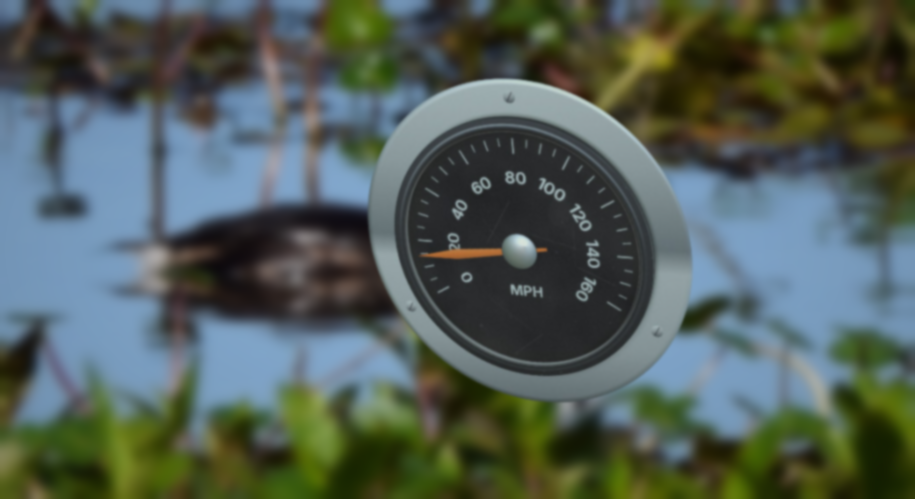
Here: 15mph
